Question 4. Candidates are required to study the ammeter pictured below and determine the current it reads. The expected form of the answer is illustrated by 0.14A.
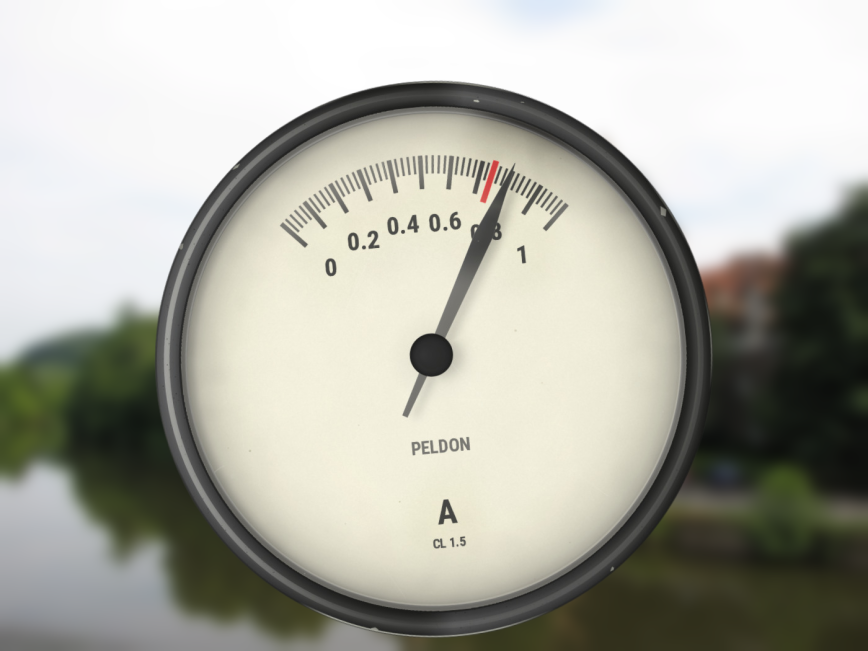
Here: 0.8A
